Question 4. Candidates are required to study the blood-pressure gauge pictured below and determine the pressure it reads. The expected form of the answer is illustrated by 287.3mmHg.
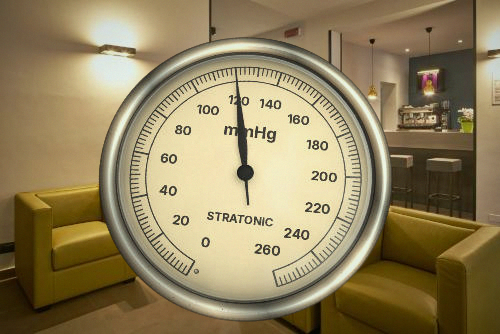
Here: 120mmHg
